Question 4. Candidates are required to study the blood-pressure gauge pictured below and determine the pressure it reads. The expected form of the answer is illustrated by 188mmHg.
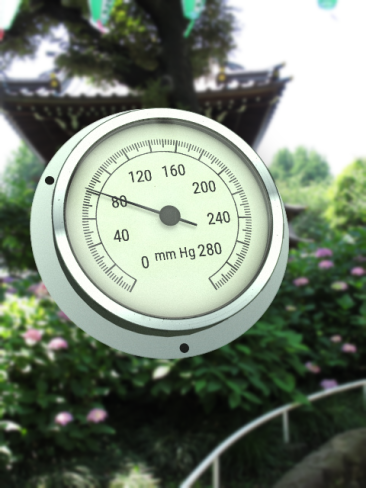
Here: 80mmHg
